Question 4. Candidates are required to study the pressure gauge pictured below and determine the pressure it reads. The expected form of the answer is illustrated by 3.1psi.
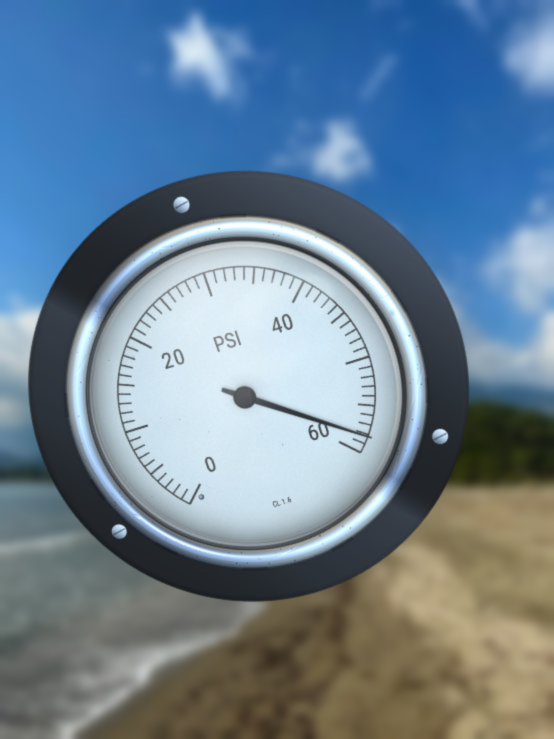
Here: 58psi
